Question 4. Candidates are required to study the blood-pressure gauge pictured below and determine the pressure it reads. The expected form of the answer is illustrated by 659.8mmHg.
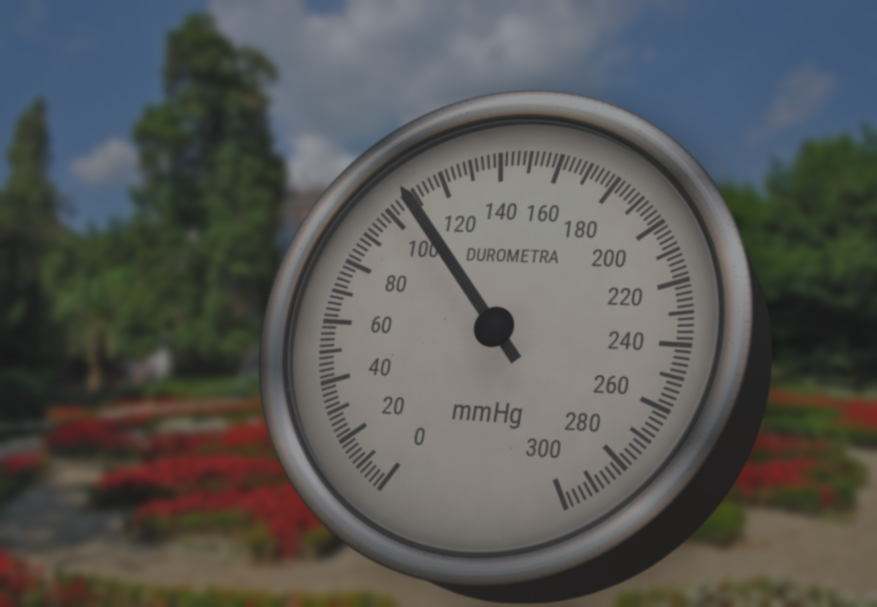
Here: 108mmHg
